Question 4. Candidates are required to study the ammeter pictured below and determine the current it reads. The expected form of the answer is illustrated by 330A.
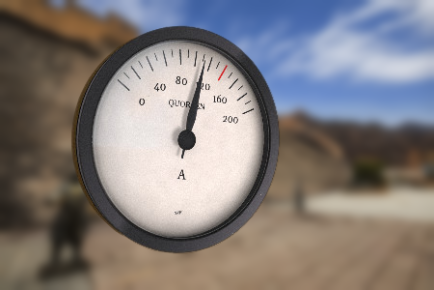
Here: 110A
